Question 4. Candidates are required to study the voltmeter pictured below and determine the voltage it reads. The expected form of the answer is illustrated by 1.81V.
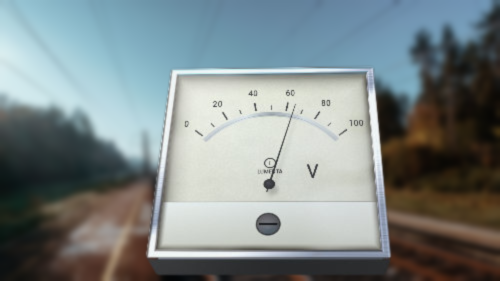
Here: 65V
